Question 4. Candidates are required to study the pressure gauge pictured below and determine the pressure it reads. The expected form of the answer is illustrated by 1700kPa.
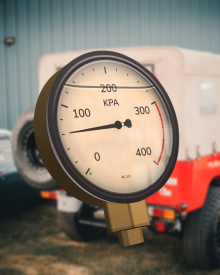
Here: 60kPa
